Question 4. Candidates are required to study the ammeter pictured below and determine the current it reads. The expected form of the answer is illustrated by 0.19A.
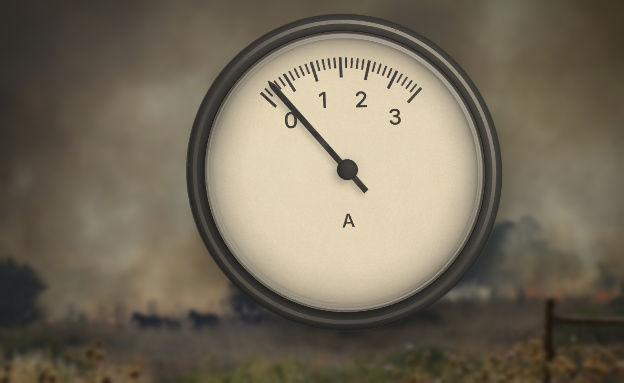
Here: 0.2A
